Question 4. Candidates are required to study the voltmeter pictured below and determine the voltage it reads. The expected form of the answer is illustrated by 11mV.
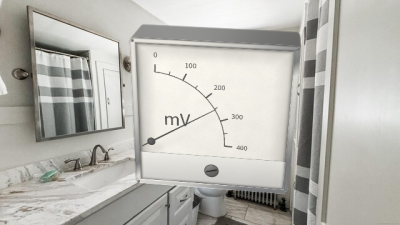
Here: 250mV
